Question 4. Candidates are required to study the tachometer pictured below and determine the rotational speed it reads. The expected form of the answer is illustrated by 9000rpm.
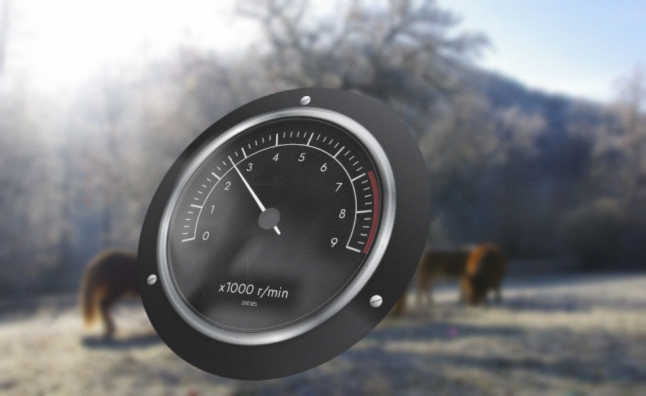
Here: 2600rpm
